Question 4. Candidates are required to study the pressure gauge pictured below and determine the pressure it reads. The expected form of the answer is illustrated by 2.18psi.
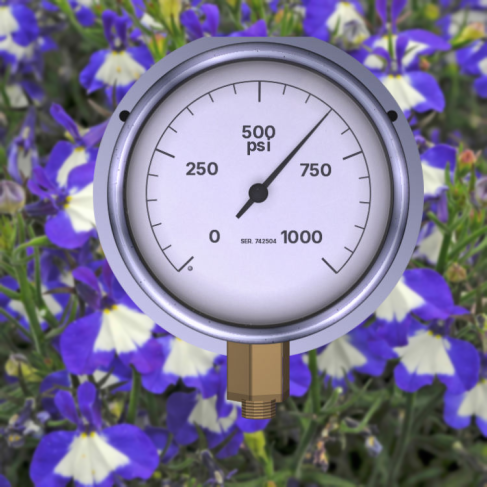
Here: 650psi
